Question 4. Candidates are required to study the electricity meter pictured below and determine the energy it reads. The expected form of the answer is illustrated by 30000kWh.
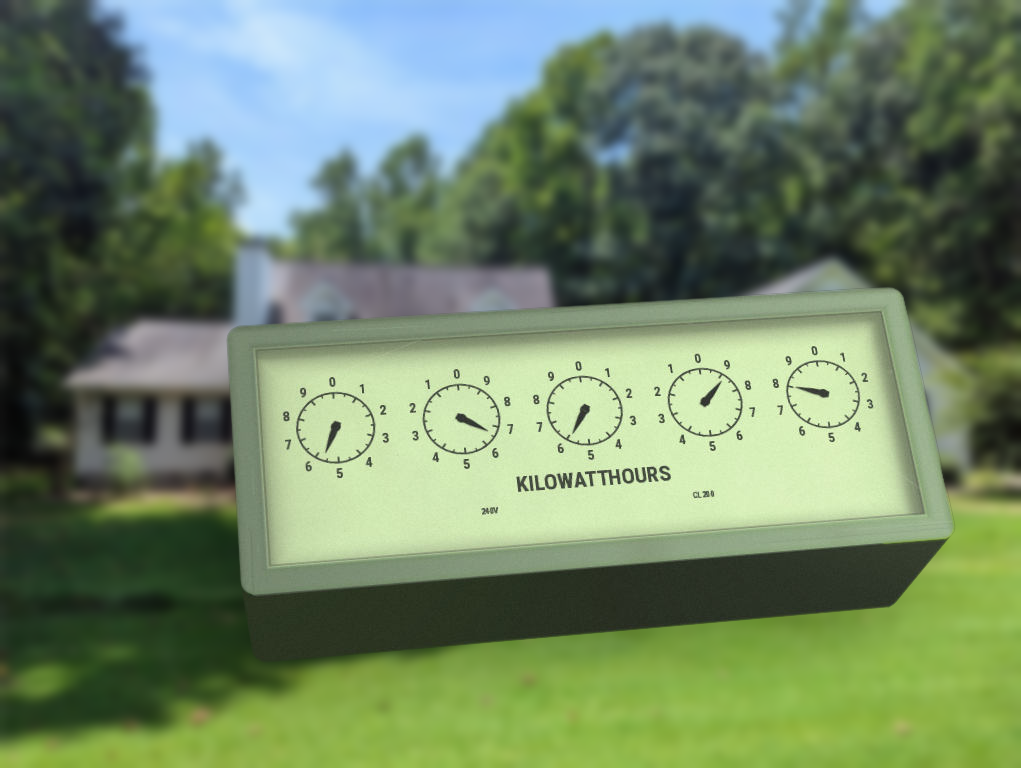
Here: 56588kWh
